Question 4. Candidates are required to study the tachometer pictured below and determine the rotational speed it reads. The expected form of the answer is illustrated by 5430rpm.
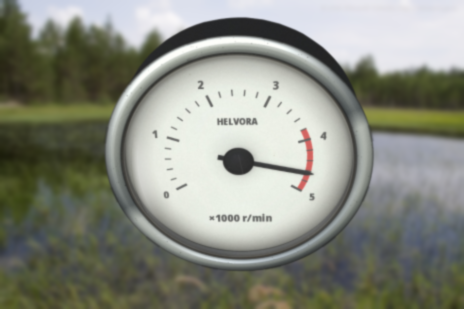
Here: 4600rpm
